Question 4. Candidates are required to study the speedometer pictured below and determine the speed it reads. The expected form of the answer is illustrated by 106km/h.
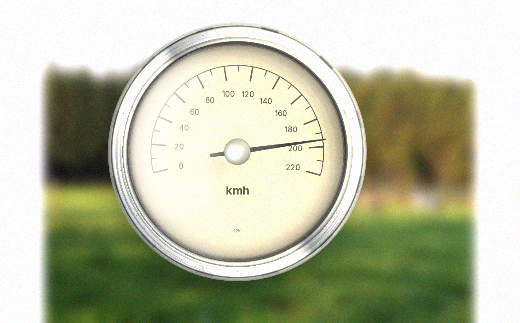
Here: 195km/h
